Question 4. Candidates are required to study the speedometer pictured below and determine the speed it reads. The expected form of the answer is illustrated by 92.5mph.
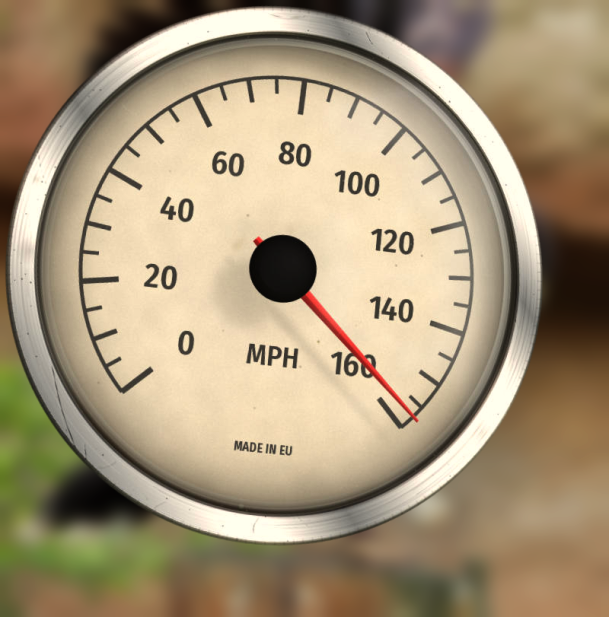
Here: 157.5mph
